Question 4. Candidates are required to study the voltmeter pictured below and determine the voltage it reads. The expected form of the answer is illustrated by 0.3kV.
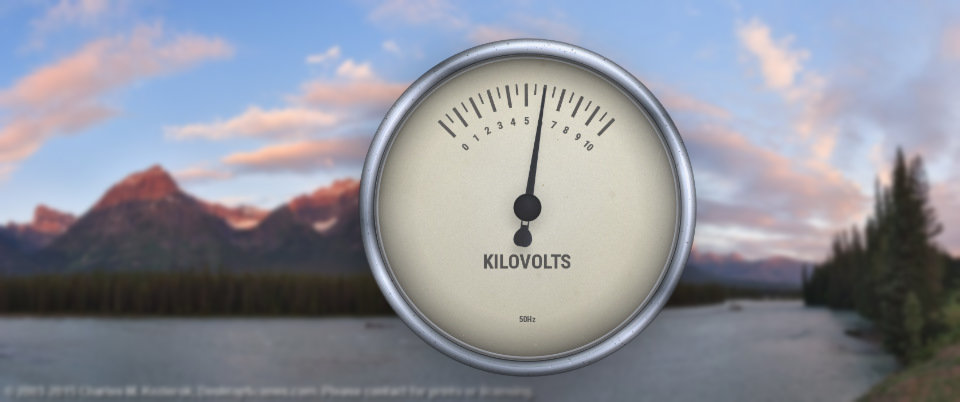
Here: 6kV
